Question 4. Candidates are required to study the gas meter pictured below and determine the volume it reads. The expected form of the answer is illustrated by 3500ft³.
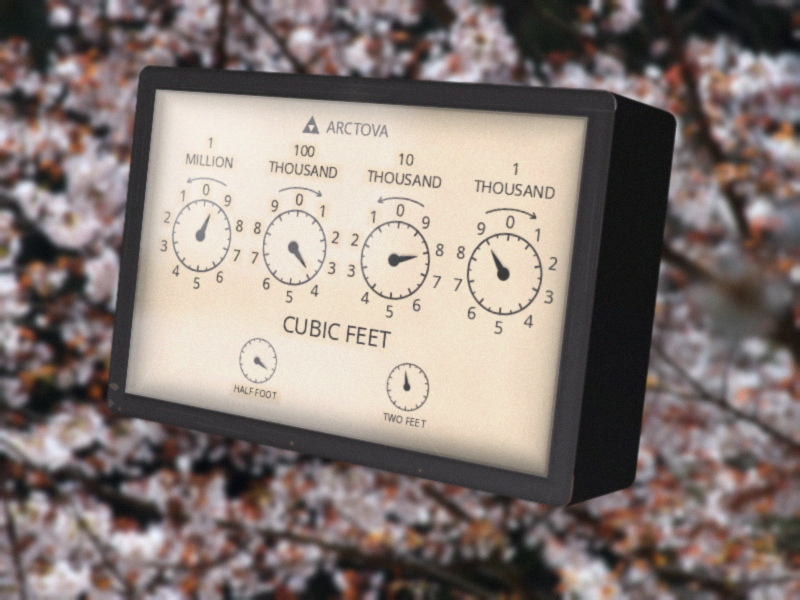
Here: 937900ft³
